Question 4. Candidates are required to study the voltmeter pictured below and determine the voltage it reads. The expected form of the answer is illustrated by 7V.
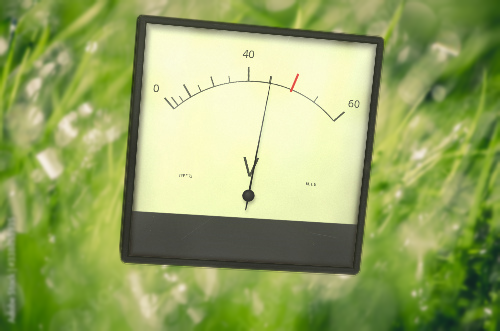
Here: 45V
